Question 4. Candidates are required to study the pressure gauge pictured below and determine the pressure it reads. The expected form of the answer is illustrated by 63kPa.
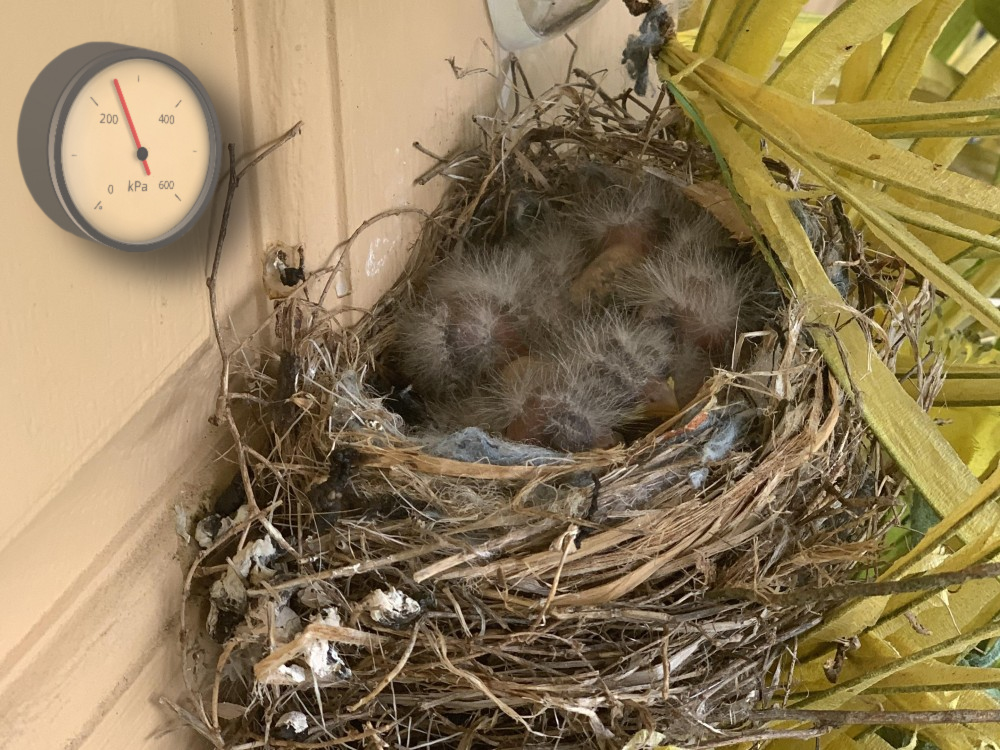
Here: 250kPa
